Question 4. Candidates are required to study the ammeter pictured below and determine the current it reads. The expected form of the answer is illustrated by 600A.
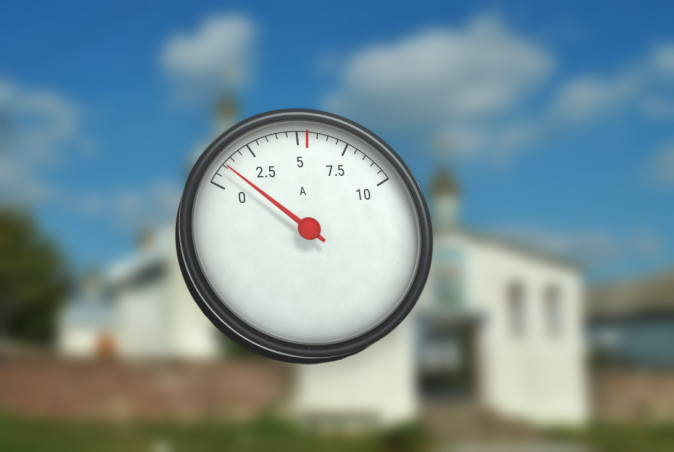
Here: 1A
